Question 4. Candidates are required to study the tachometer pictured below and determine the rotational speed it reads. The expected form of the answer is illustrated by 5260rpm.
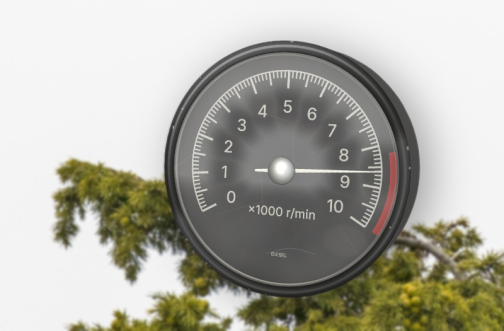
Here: 8600rpm
